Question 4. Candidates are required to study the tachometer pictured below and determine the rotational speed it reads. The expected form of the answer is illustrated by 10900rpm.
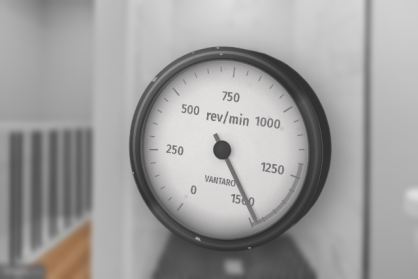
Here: 1475rpm
